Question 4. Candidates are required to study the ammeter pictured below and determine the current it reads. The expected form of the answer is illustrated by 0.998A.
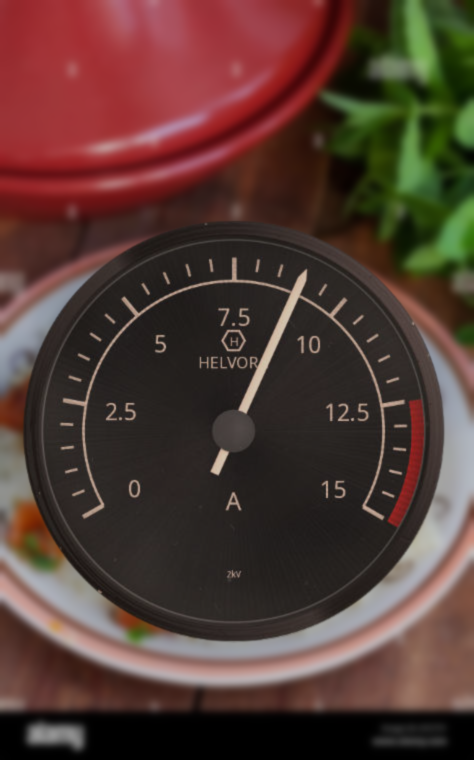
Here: 9A
